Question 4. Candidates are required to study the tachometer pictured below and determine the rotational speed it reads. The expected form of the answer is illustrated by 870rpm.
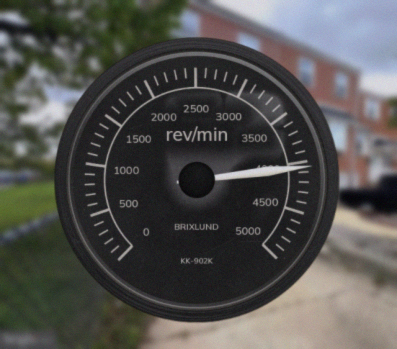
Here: 4050rpm
